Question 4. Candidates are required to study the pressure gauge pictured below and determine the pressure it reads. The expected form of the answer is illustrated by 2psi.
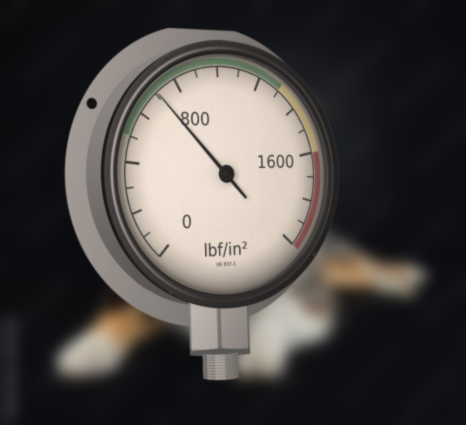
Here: 700psi
